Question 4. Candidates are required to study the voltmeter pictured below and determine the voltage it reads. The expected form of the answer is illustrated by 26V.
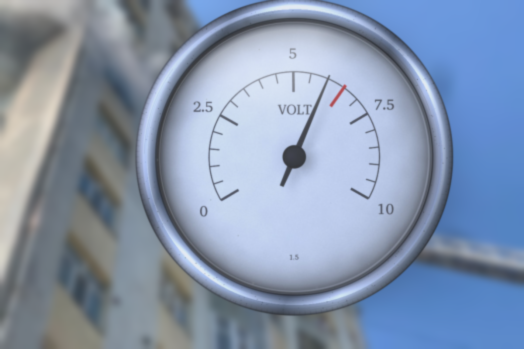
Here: 6V
